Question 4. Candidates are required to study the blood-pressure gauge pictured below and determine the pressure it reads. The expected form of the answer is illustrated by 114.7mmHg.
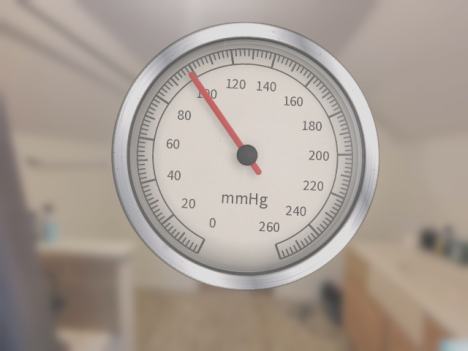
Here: 98mmHg
